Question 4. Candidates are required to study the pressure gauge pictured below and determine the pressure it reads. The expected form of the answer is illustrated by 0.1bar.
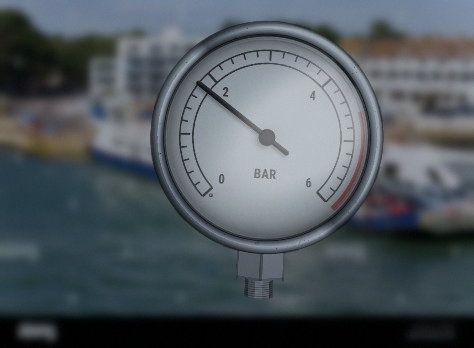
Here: 1.8bar
